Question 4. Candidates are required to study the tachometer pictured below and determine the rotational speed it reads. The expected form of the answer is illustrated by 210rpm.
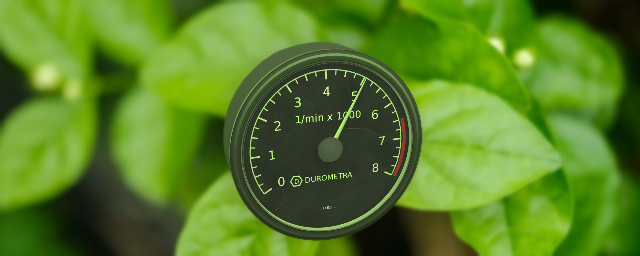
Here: 5000rpm
